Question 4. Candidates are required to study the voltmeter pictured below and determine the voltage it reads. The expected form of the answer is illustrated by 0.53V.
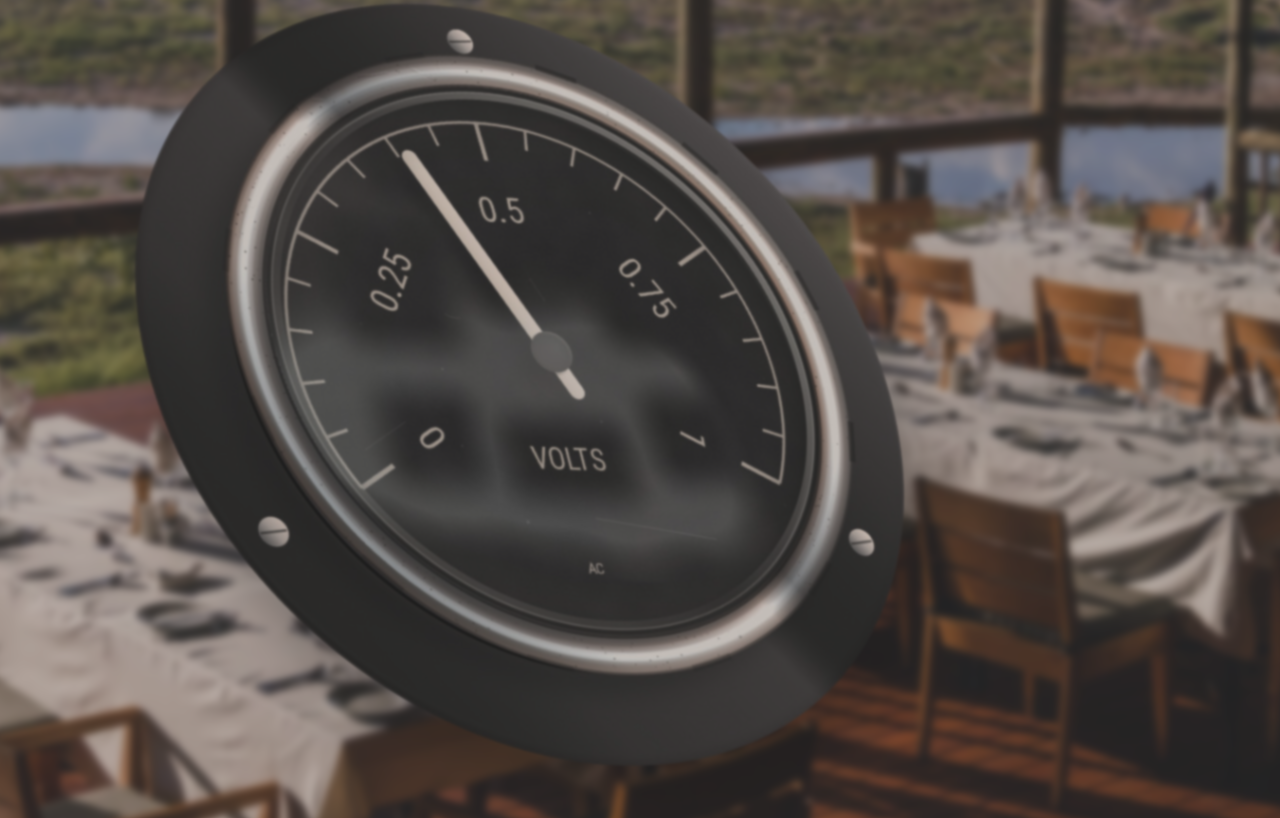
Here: 0.4V
